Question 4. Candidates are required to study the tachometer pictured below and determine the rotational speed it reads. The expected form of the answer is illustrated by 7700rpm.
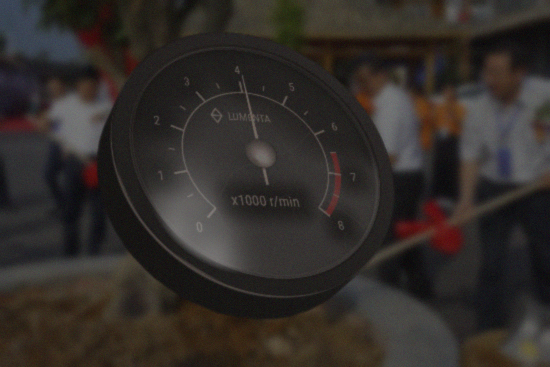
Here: 4000rpm
